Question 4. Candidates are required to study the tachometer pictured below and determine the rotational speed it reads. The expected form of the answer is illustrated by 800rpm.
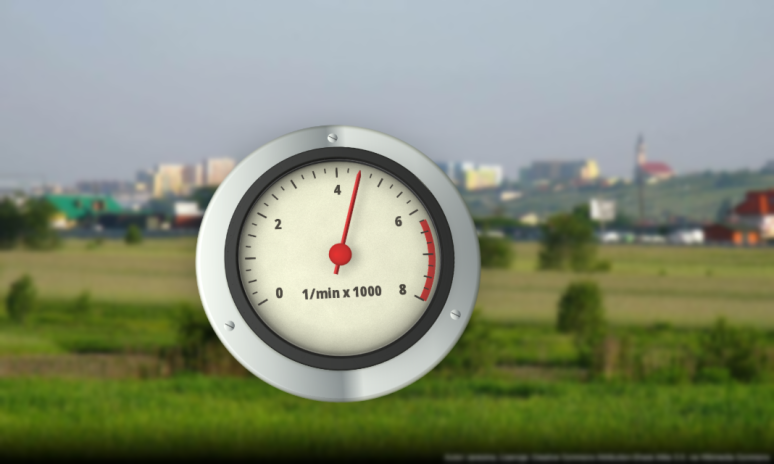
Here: 4500rpm
